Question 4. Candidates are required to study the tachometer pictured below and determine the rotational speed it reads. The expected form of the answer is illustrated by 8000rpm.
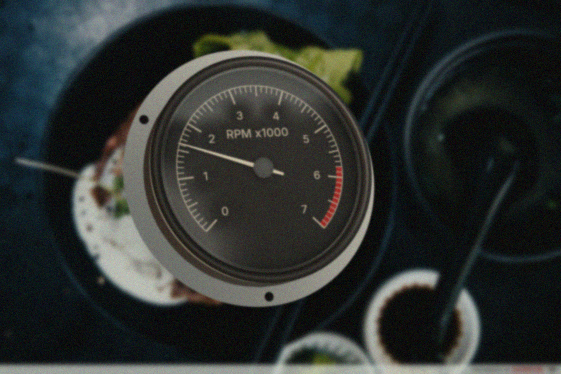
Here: 1600rpm
